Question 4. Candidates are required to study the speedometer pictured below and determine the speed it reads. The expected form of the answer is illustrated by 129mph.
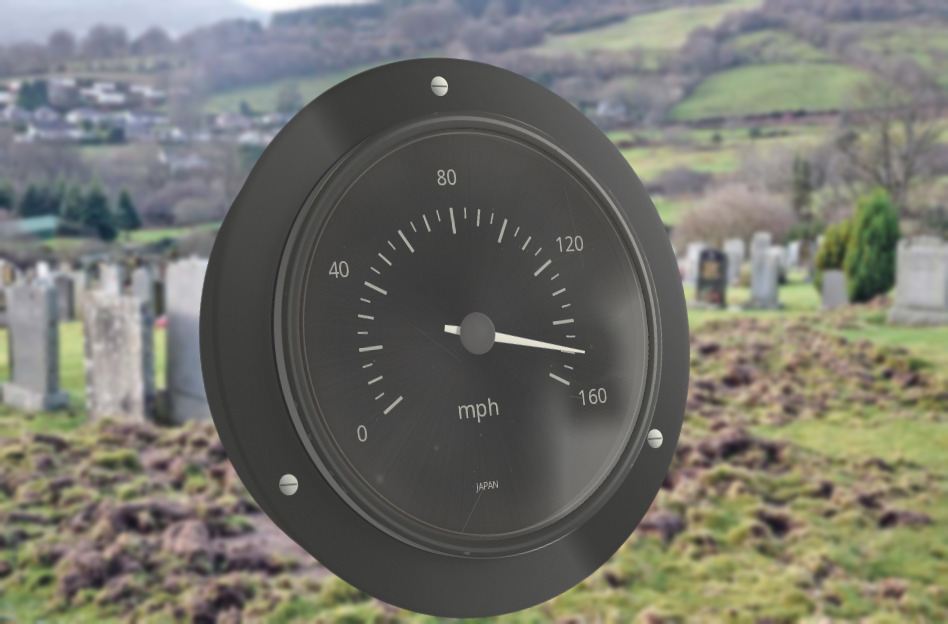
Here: 150mph
